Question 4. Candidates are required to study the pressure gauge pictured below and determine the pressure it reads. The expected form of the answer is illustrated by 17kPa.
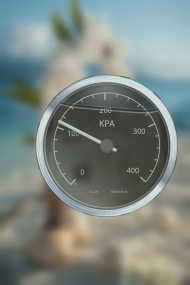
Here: 110kPa
